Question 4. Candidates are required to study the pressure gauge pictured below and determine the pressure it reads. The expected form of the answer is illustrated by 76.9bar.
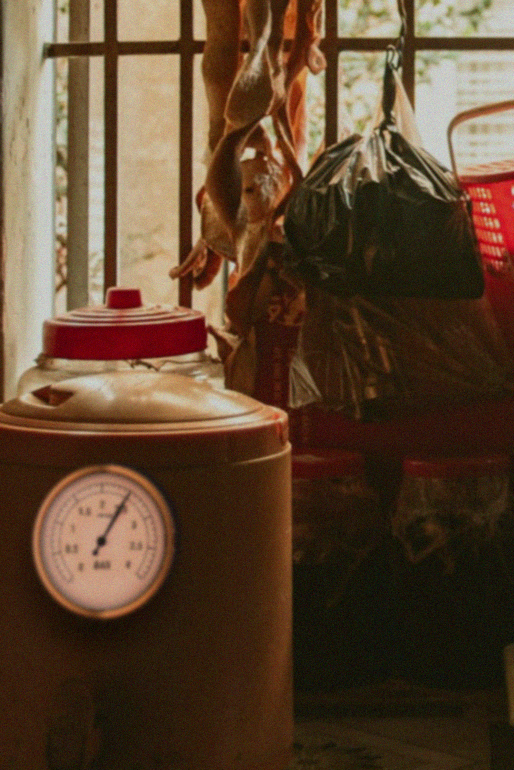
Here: 2.5bar
